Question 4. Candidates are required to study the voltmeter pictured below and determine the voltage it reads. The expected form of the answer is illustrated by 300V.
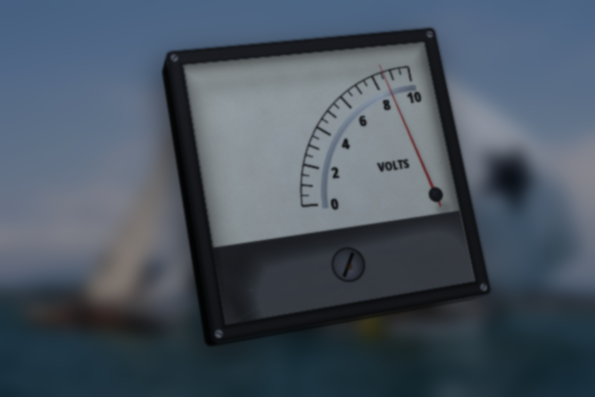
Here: 8.5V
